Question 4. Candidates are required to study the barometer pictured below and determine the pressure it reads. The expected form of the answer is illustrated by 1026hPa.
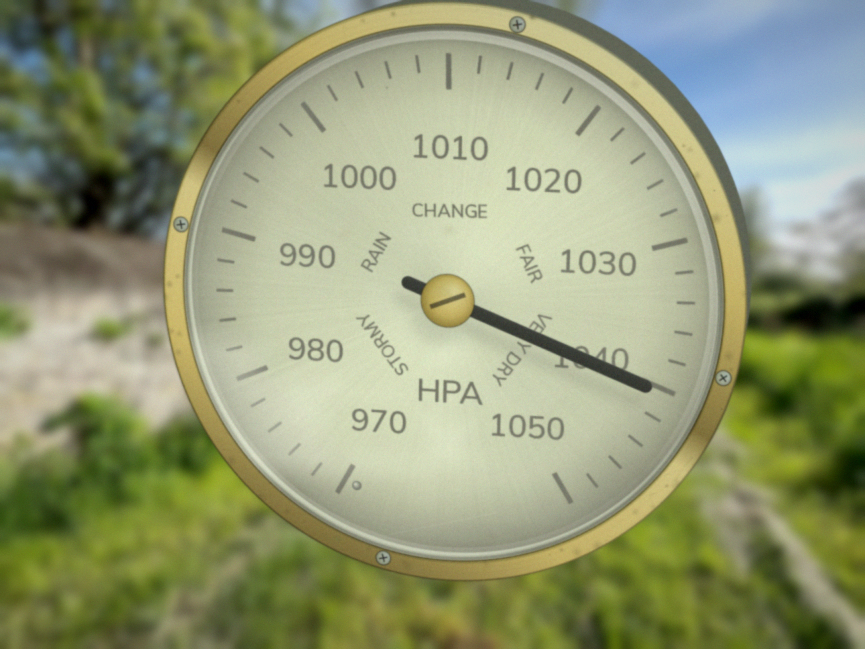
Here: 1040hPa
